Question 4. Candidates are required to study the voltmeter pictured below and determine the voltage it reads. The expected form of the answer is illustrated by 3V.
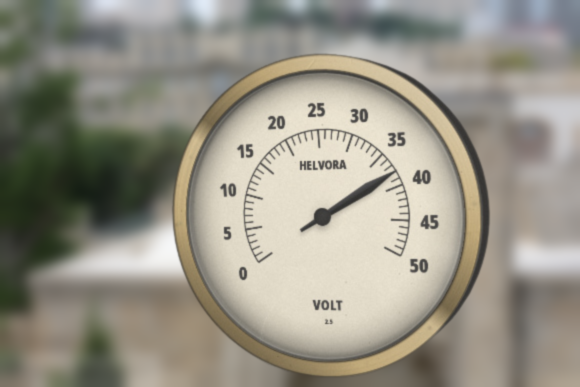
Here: 38V
